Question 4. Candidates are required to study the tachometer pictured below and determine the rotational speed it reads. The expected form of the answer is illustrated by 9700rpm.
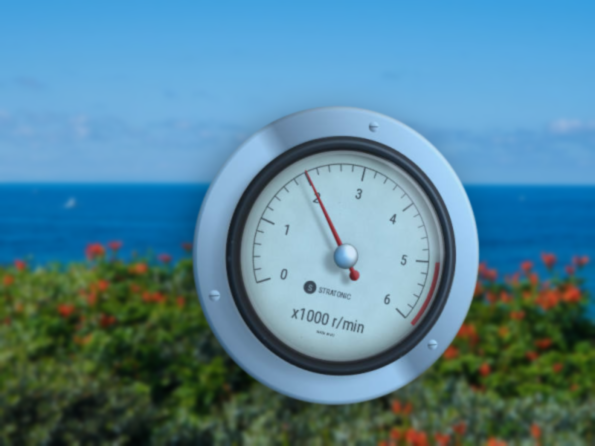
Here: 2000rpm
